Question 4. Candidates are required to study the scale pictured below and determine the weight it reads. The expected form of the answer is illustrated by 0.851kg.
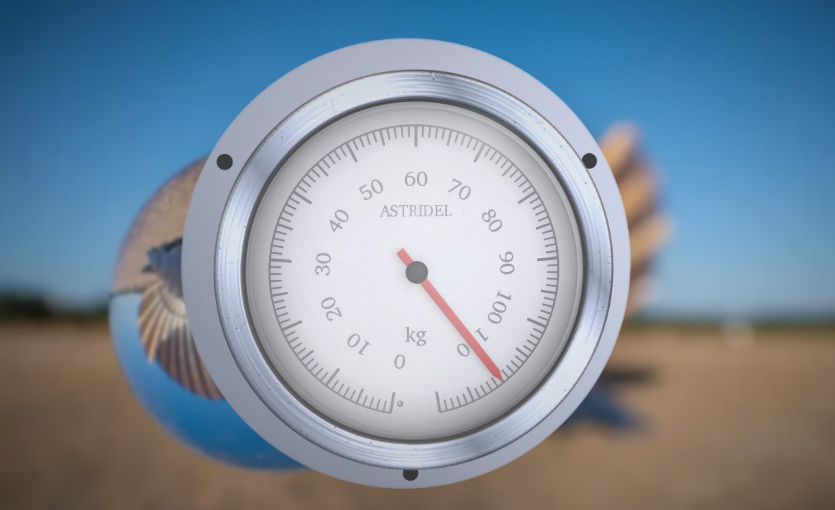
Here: 110kg
